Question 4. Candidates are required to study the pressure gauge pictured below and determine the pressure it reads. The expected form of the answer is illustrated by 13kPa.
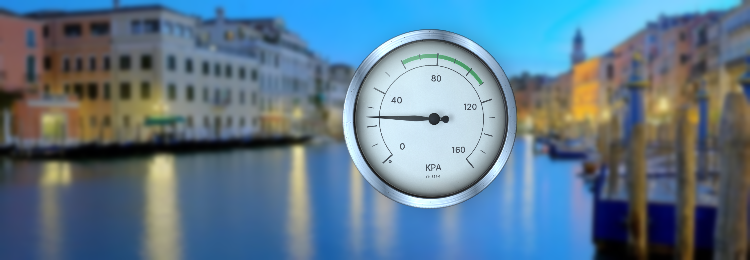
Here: 25kPa
